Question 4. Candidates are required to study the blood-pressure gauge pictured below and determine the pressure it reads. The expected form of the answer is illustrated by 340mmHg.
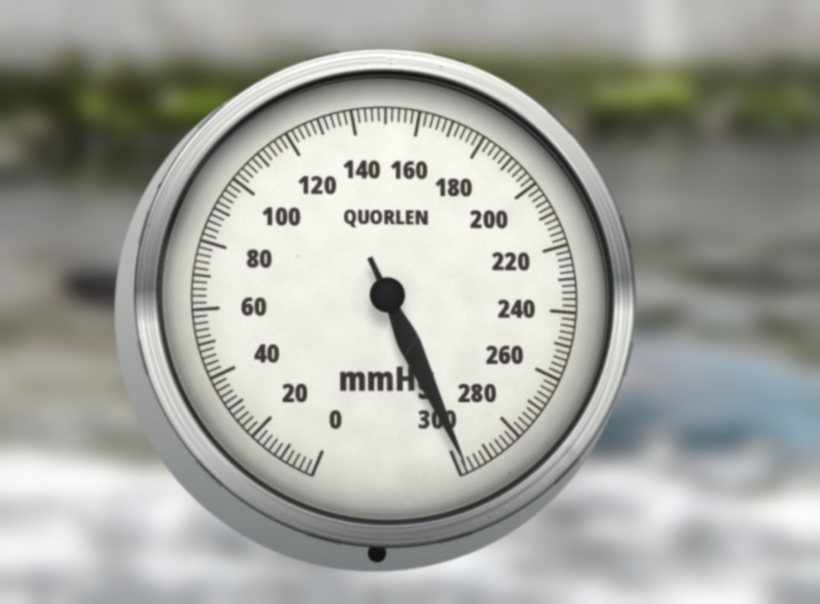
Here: 298mmHg
